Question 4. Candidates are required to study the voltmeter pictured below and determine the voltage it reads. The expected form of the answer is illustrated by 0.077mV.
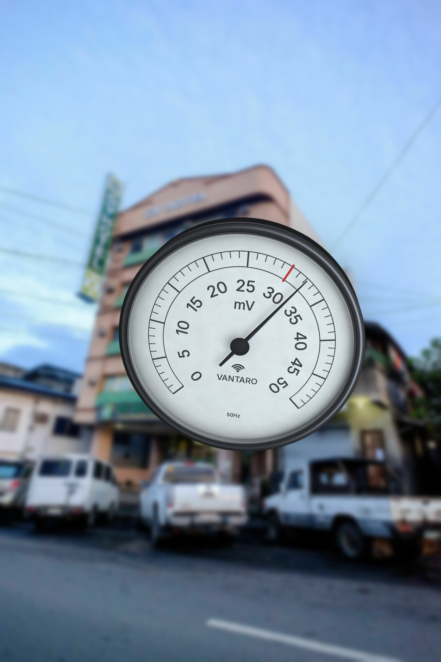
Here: 32mV
